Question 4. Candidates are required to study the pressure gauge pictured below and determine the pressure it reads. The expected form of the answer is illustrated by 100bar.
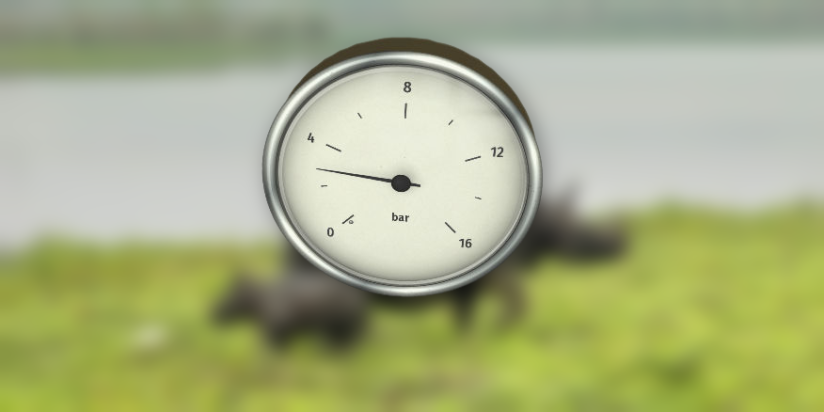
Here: 3bar
